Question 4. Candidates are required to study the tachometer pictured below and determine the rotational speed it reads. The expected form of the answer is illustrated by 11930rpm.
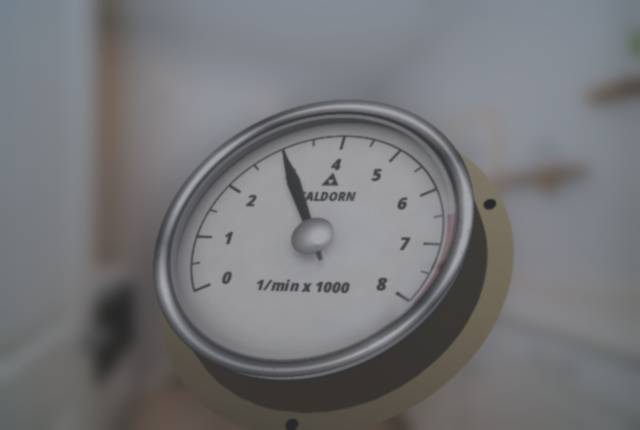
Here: 3000rpm
